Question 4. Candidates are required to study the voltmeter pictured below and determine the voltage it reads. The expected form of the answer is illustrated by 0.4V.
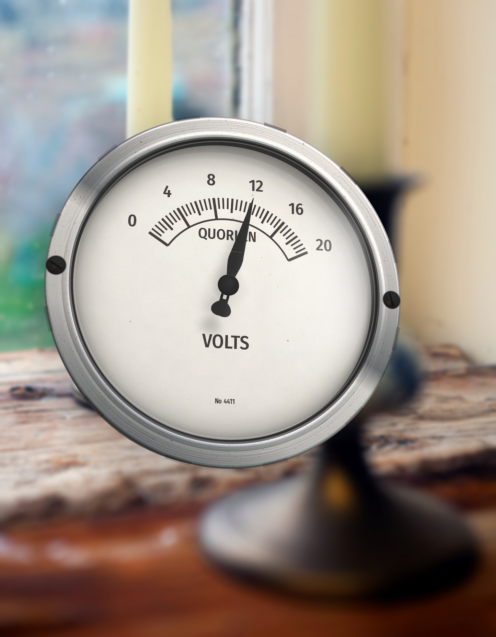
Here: 12V
